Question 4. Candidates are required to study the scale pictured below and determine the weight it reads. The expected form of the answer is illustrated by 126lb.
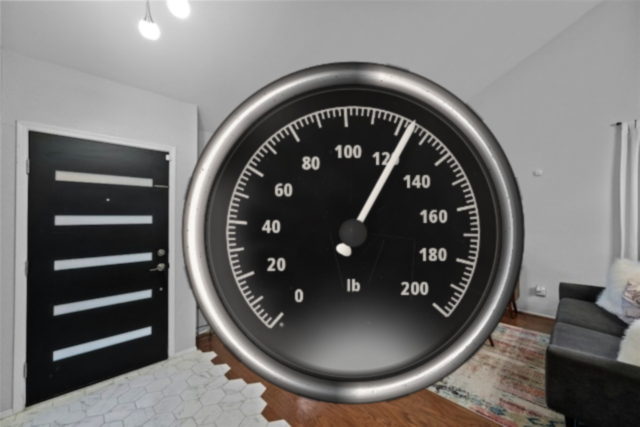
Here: 124lb
